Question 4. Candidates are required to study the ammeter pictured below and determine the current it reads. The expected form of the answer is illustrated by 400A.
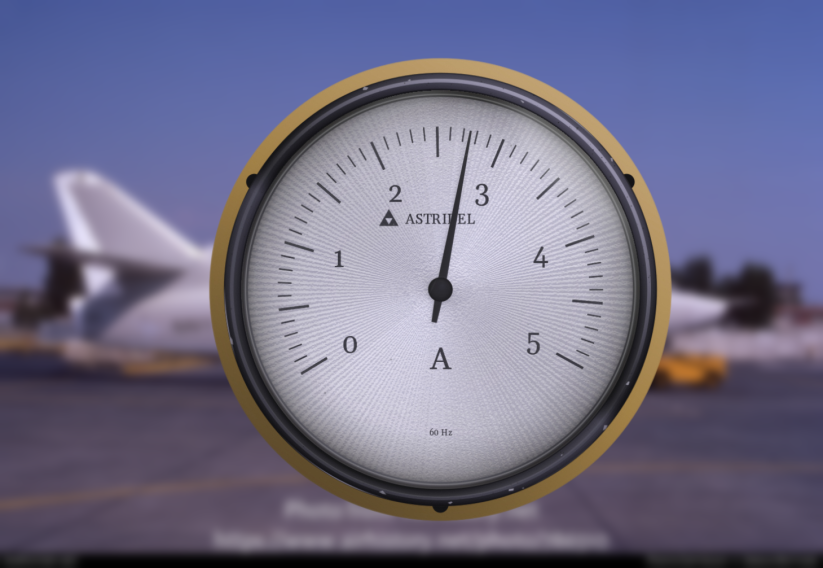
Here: 2.75A
